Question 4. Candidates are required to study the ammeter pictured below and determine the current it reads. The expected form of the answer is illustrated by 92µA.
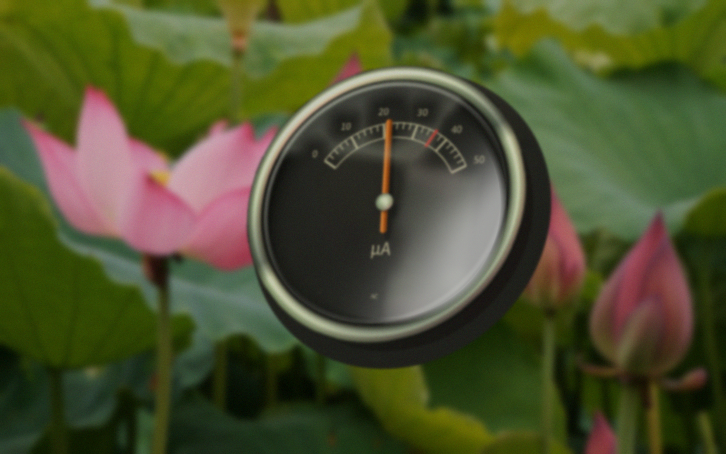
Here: 22µA
